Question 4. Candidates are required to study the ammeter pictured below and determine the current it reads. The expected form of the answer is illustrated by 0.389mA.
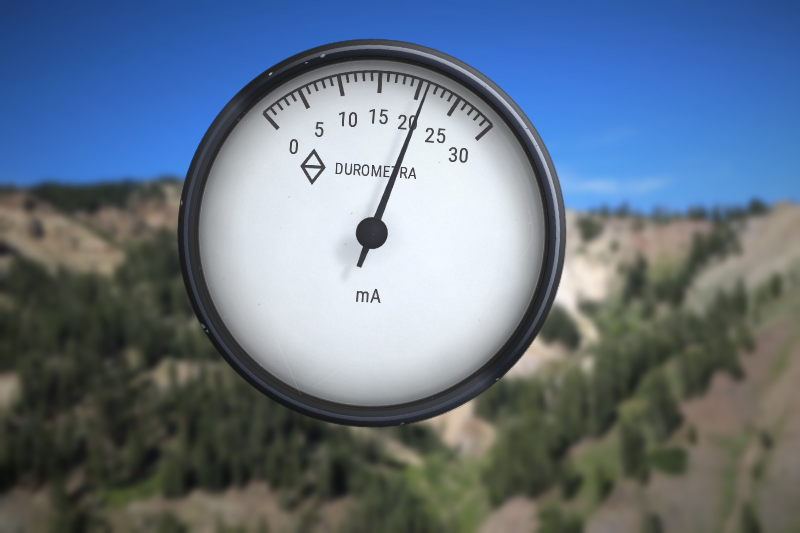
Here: 21mA
